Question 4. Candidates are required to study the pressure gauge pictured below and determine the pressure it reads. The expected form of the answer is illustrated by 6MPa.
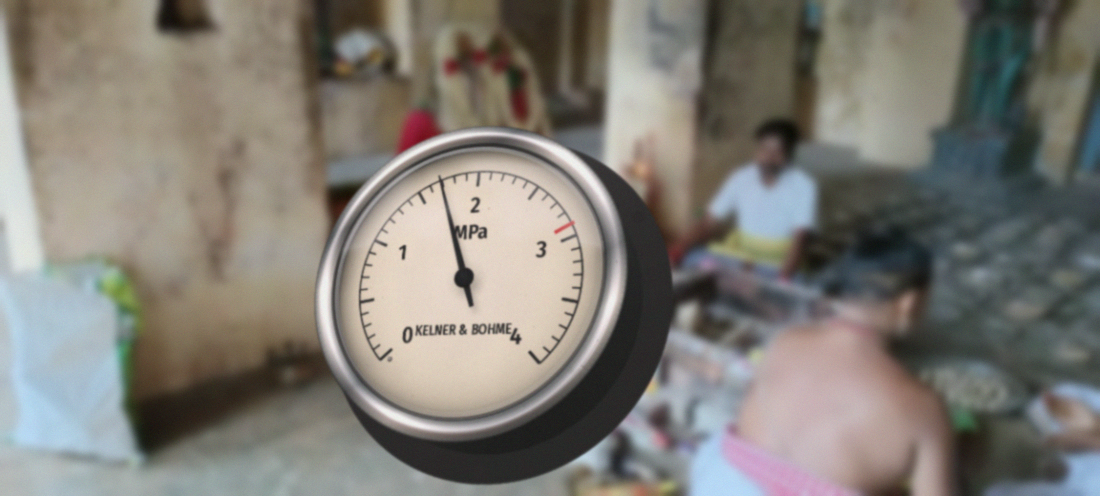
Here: 1.7MPa
